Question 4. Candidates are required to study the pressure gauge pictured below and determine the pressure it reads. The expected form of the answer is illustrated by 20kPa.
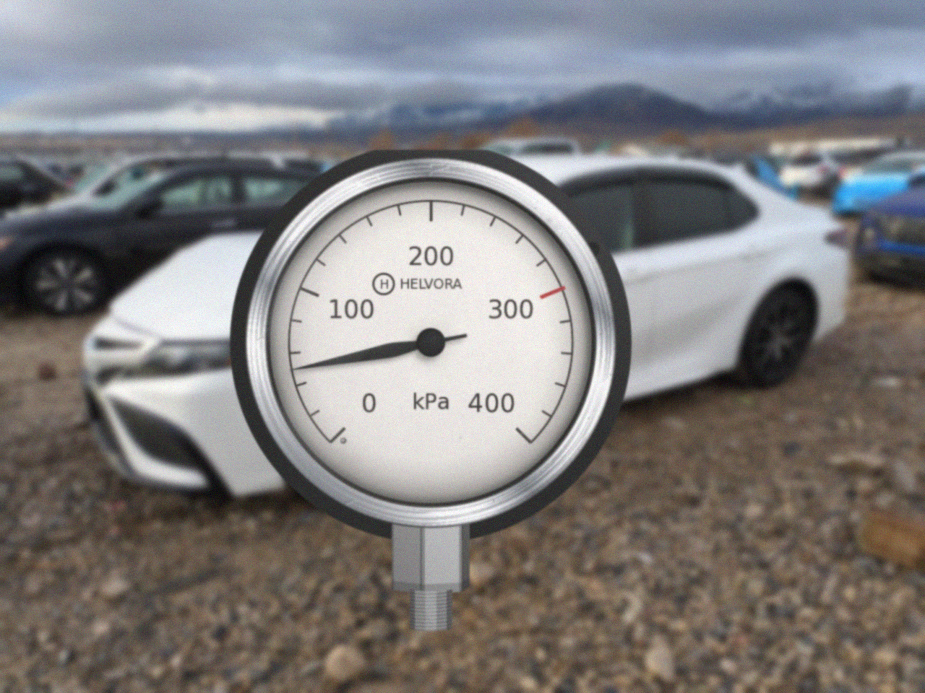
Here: 50kPa
